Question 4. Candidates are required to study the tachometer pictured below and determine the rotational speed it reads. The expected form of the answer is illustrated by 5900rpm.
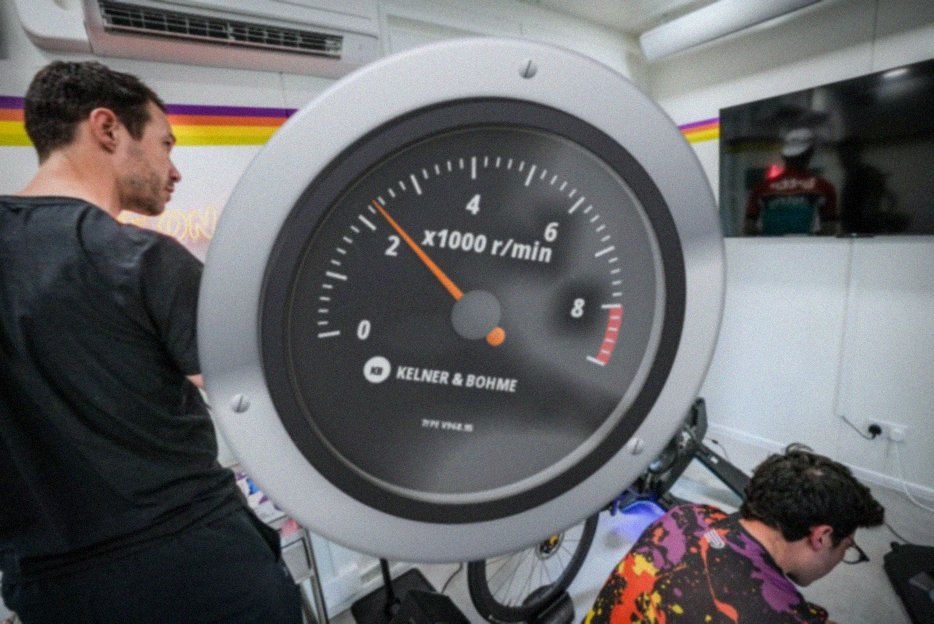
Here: 2300rpm
